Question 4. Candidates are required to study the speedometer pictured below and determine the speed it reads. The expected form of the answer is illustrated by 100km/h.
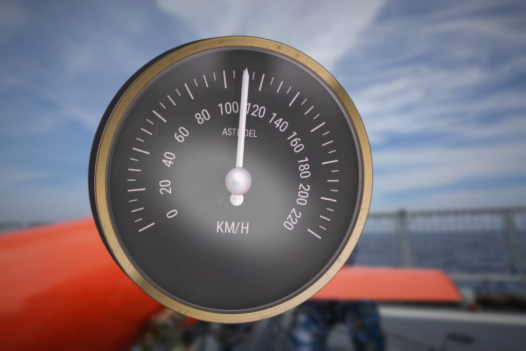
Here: 110km/h
